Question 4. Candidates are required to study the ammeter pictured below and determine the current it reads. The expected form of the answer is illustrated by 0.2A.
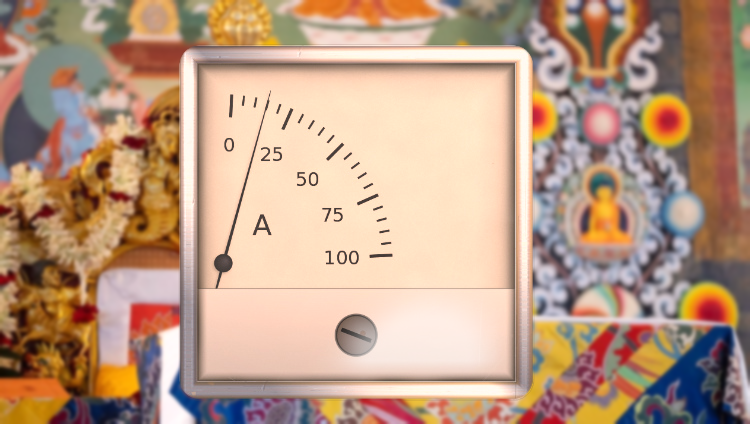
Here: 15A
